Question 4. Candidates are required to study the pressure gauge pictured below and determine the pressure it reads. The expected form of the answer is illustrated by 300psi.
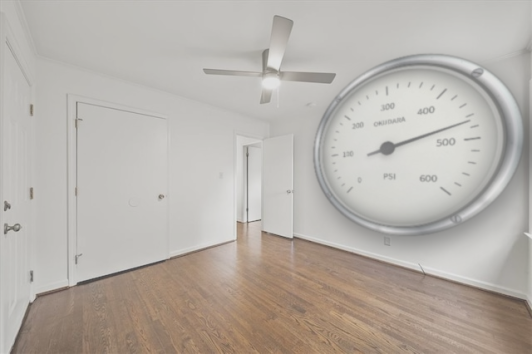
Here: 470psi
